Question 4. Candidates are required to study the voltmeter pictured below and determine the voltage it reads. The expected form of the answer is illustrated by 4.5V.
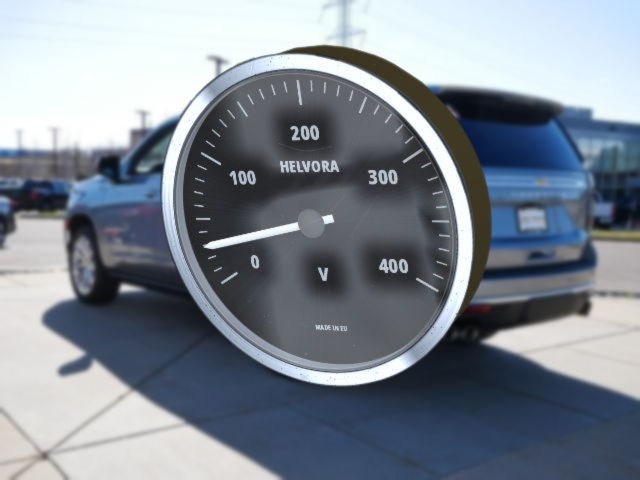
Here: 30V
